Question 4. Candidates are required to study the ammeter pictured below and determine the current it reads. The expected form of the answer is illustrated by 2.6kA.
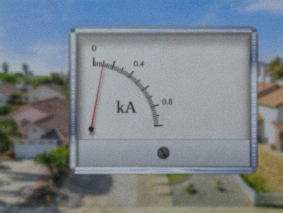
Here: 0.1kA
